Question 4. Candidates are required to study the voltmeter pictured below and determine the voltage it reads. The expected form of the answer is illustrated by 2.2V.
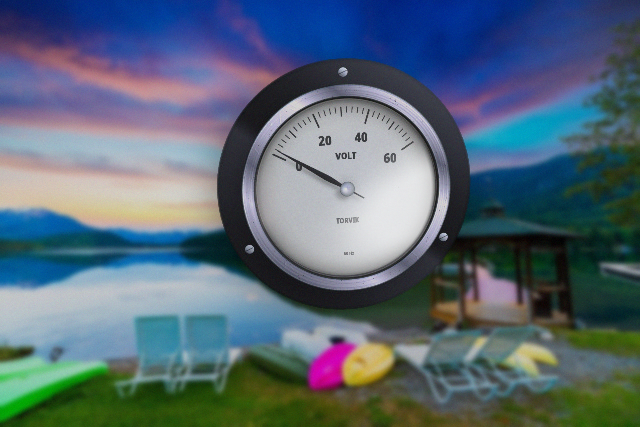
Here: 2V
